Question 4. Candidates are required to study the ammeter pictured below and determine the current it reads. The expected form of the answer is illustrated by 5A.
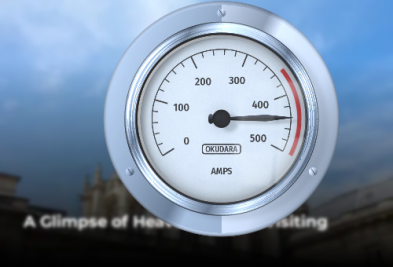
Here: 440A
